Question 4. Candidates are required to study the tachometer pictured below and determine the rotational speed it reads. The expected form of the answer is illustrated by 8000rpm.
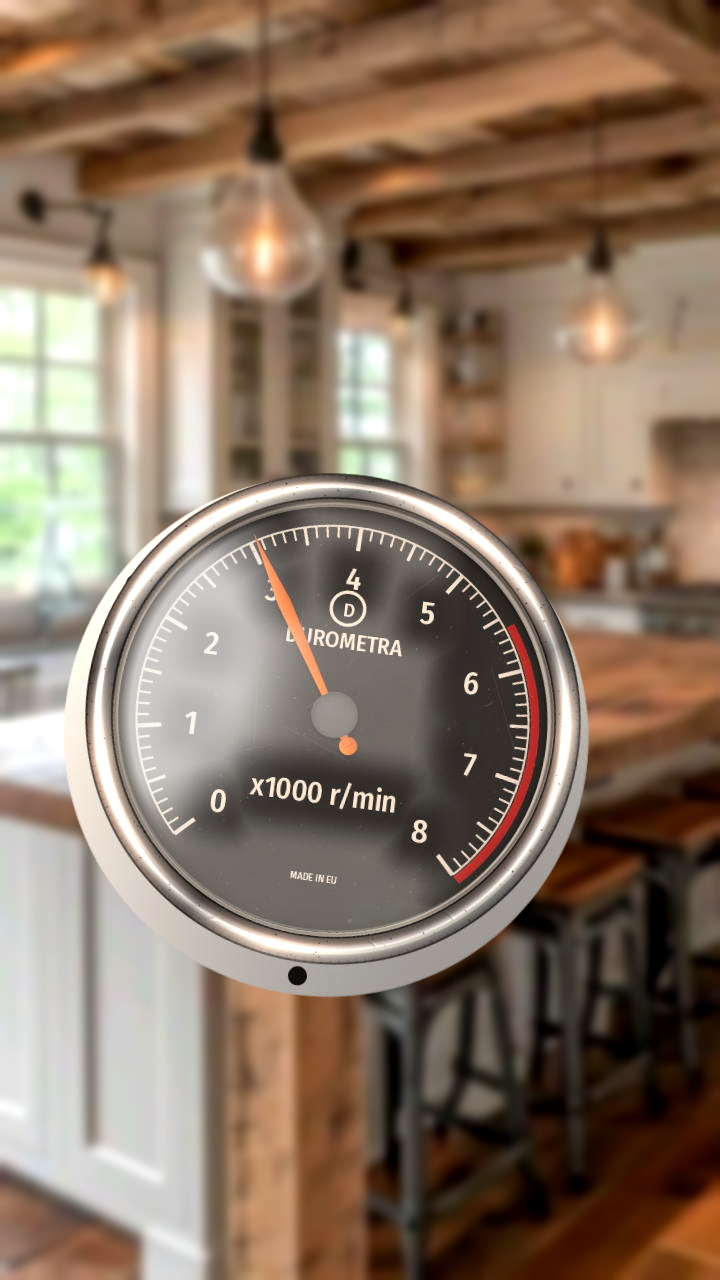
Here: 3050rpm
